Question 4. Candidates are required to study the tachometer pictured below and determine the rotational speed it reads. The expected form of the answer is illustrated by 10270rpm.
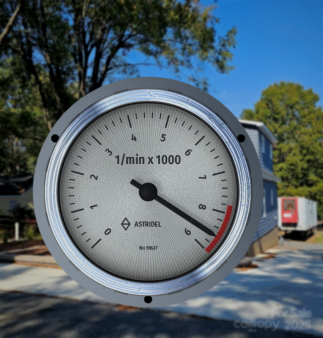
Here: 8600rpm
